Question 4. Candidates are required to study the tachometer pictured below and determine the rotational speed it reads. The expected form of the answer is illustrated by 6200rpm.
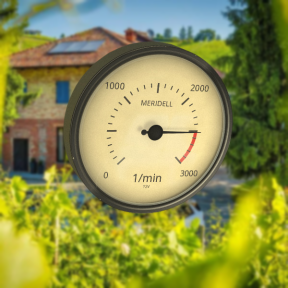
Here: 2500rpm
